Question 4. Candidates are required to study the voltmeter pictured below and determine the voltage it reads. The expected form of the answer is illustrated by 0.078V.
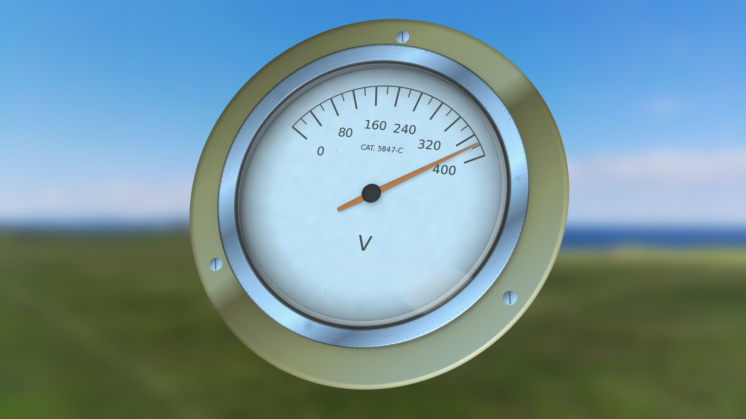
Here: 380V
